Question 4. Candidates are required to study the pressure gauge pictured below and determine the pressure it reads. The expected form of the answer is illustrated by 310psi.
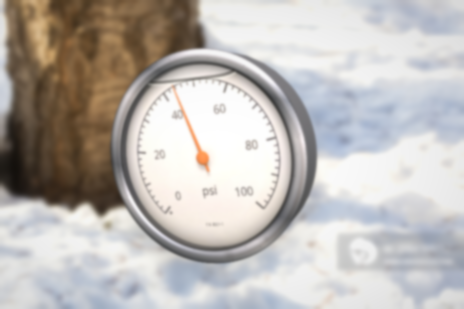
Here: 44psi
